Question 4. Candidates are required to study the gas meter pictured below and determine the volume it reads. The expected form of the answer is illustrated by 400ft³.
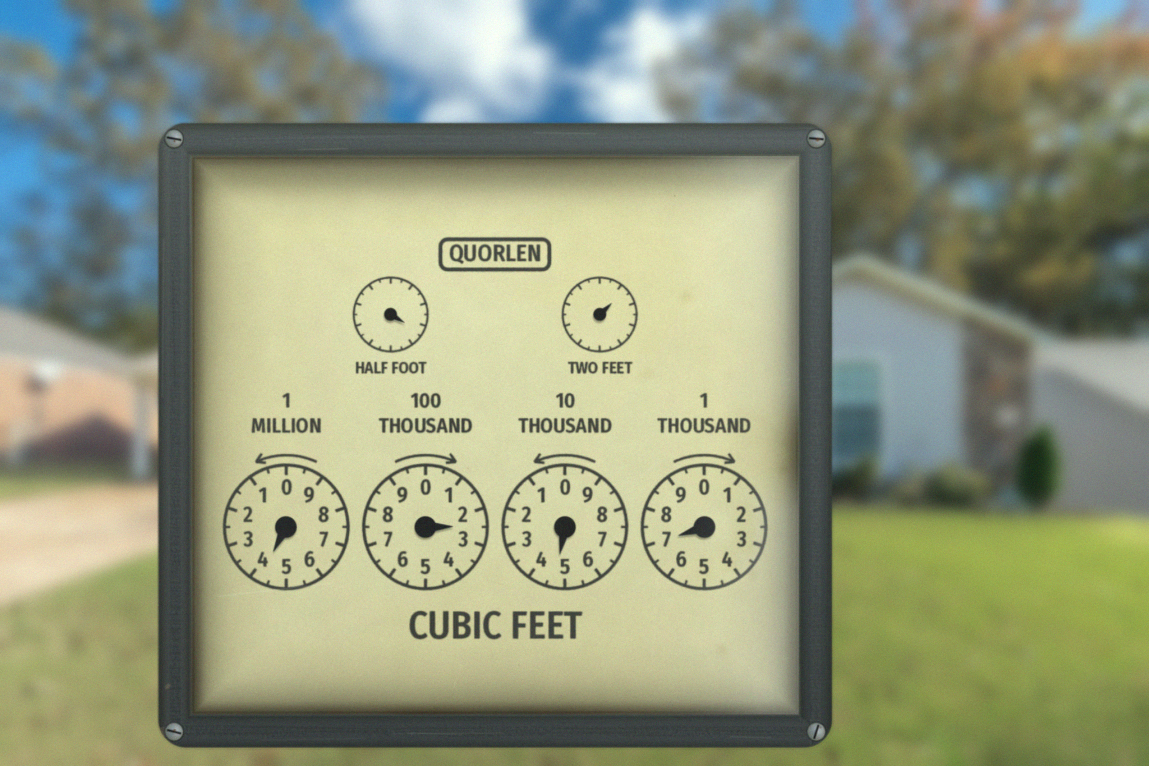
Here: 424700ft³
